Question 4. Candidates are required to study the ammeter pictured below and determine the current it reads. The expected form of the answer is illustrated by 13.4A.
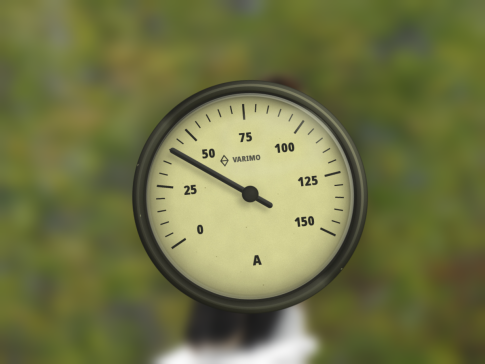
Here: 40A
